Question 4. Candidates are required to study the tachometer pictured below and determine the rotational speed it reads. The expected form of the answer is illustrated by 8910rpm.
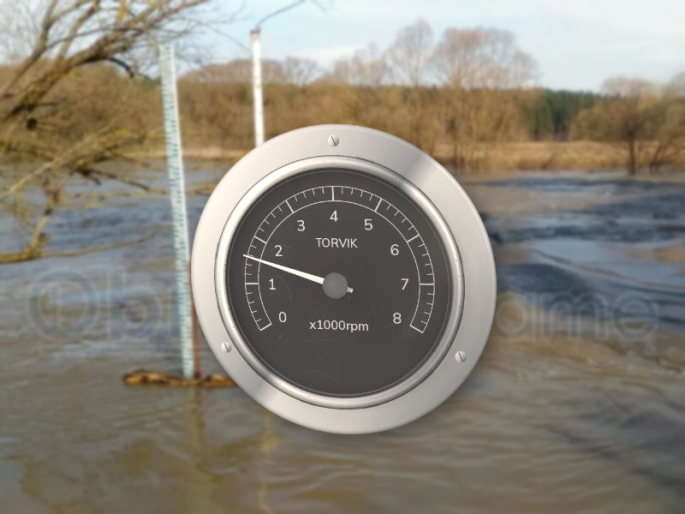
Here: 1600rpm
